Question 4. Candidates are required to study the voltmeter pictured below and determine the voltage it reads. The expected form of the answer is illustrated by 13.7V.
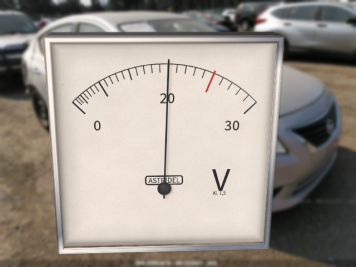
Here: 20V
